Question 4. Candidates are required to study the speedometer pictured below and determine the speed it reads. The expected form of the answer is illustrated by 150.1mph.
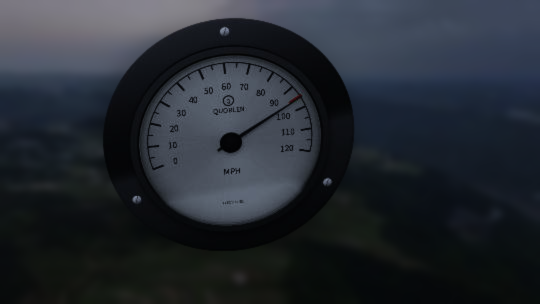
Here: 95mph
